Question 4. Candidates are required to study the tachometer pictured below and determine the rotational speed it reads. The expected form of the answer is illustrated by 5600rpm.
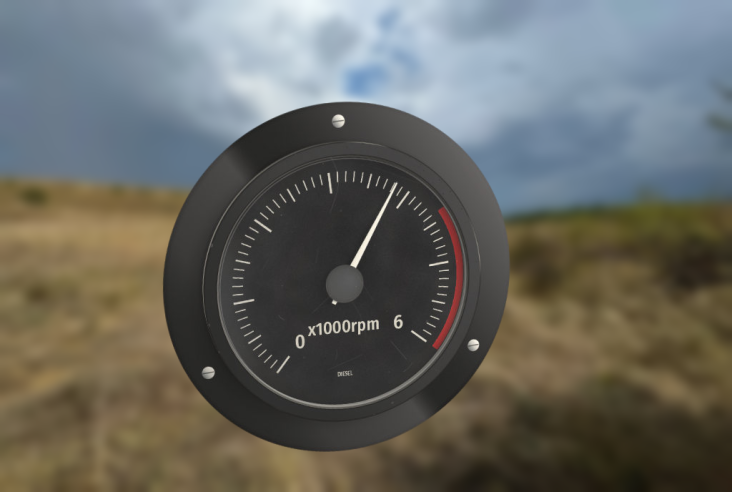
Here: 3800rpm
